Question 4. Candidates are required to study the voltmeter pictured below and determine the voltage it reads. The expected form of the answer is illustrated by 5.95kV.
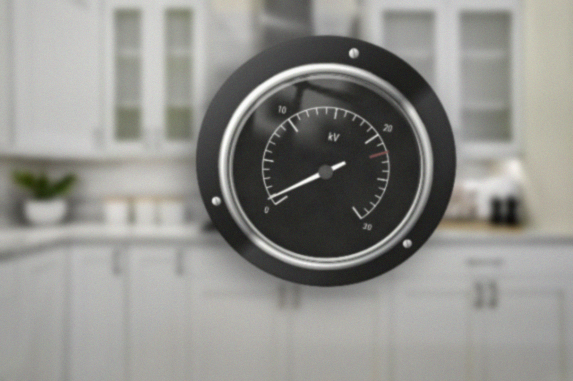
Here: 1kV
